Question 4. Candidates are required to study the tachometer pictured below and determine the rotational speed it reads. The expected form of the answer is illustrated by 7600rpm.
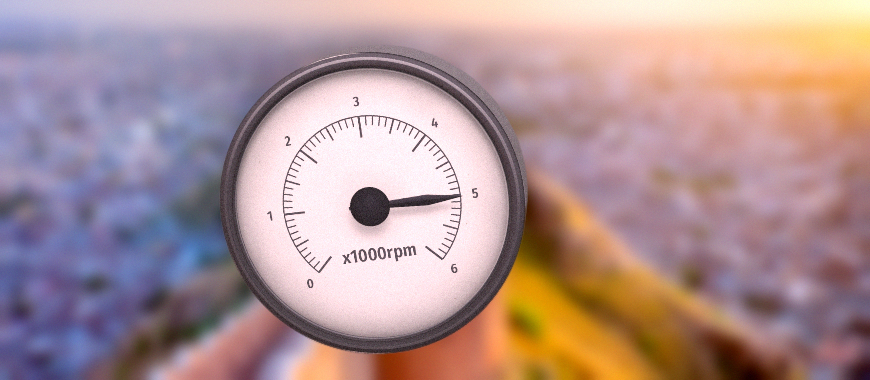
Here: 5000rpm
